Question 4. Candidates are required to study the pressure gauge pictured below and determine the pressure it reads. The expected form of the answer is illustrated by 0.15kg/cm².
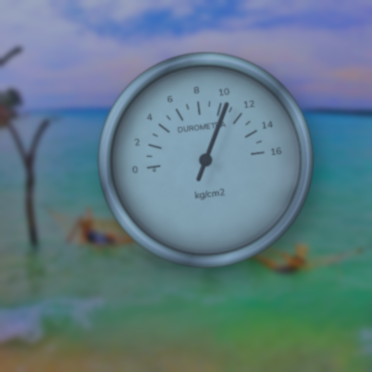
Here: 10.5kg/cm²
